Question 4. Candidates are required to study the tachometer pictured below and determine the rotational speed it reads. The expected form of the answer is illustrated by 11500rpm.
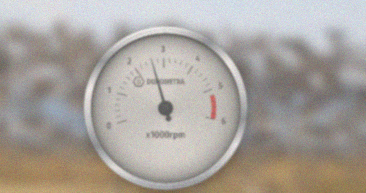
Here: 2600rpm
